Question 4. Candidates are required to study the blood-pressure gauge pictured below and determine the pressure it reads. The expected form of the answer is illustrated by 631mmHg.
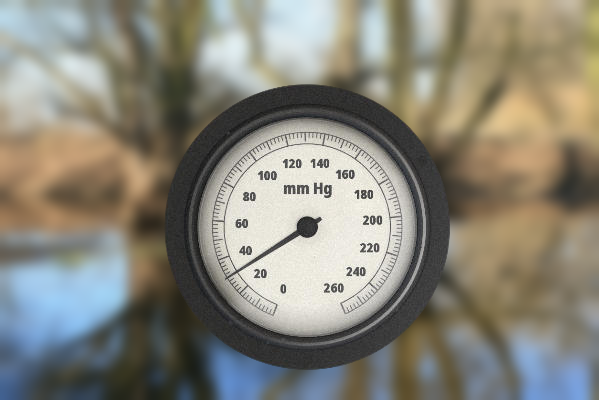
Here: 30mmHg
